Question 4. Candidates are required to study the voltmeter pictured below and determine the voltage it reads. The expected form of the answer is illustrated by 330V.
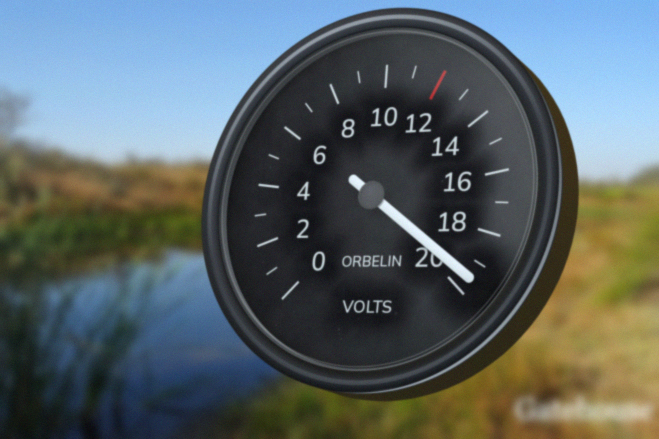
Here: 19.5V
